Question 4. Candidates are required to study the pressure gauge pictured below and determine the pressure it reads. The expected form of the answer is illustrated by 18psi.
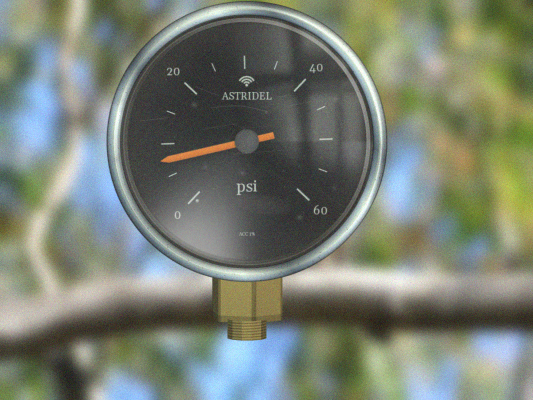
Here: 7.5psi
